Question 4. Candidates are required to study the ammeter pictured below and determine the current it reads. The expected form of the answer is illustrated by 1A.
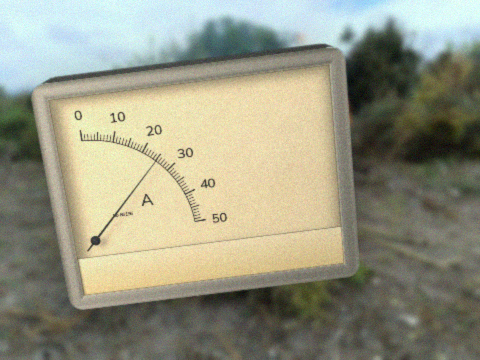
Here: 25A
